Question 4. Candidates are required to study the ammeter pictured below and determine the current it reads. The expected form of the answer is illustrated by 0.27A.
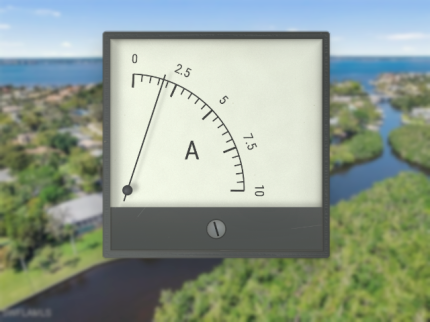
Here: 1.75A
